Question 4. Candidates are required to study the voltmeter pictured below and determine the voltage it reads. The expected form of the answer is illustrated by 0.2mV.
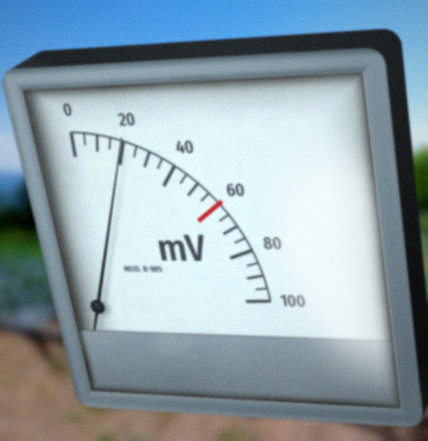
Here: 20mV
